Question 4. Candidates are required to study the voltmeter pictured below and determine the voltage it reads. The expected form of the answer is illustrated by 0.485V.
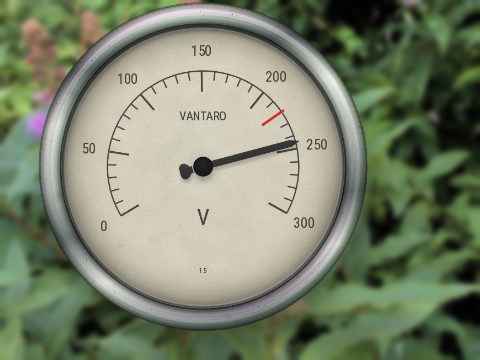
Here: 245V
